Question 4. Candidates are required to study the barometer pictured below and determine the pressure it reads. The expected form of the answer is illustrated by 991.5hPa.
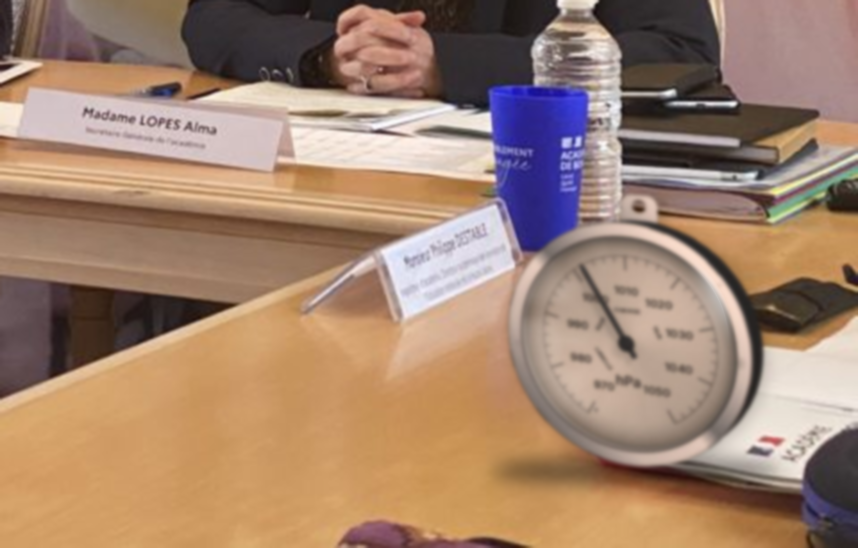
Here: 1002hPa
